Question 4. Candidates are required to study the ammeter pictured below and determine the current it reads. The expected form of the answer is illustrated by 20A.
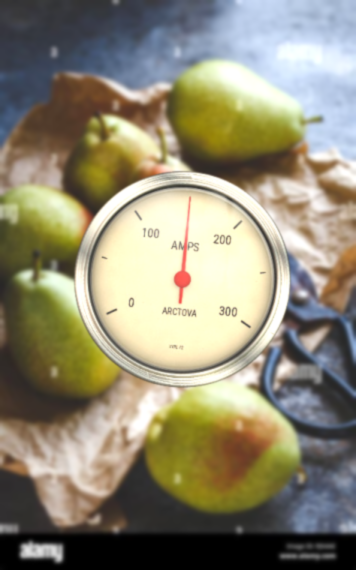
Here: 150A
